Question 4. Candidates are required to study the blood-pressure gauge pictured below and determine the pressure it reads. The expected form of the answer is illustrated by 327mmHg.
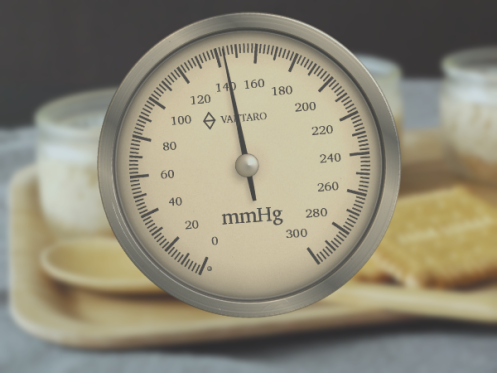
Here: 144mmHg
